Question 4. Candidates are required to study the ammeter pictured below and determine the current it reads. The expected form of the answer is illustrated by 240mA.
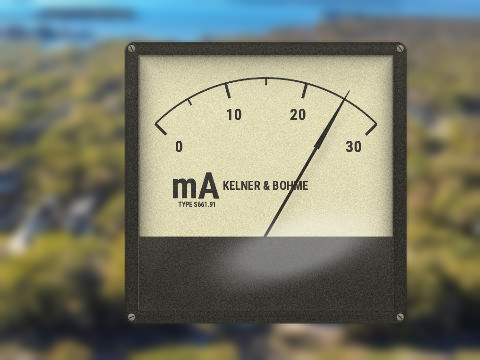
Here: 25mA
